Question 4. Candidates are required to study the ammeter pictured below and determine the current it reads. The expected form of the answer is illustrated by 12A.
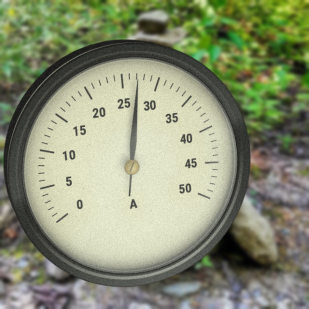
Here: 27A
